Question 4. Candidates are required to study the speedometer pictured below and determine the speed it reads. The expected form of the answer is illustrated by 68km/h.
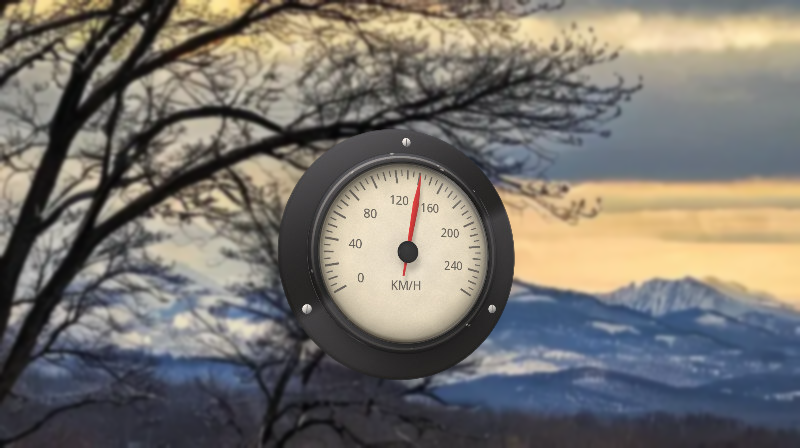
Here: 140km/h
